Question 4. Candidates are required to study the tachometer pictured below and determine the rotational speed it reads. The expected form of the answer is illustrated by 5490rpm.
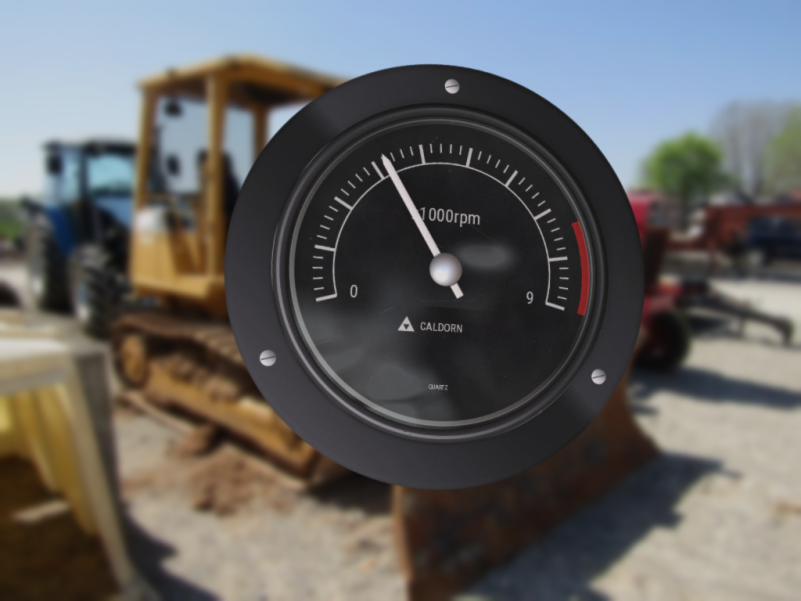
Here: 3200rpm
